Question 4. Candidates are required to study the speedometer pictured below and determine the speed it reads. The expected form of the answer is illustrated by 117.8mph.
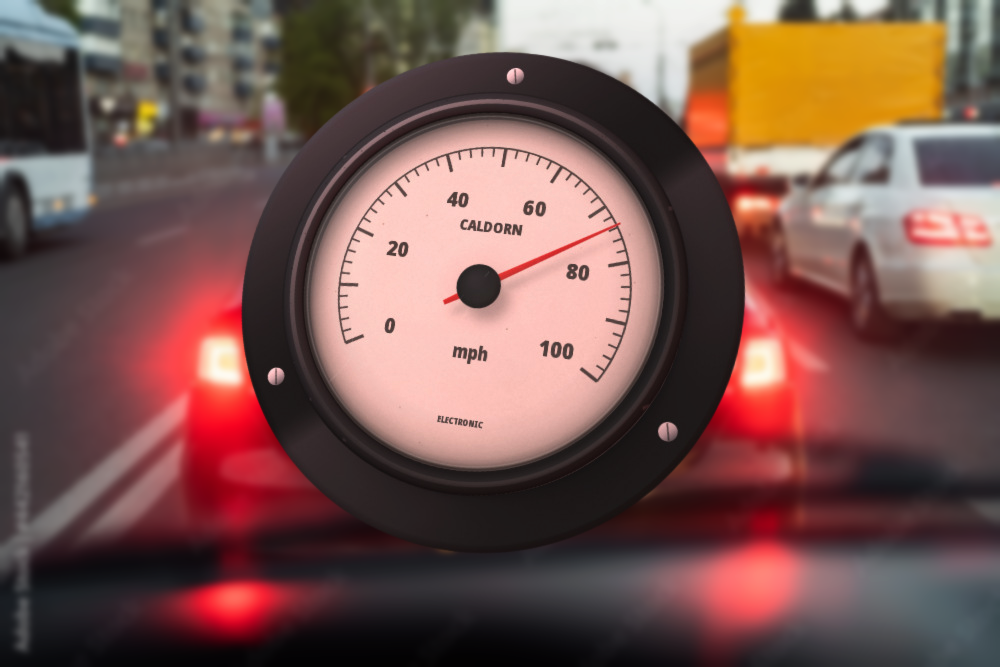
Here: 74mph
